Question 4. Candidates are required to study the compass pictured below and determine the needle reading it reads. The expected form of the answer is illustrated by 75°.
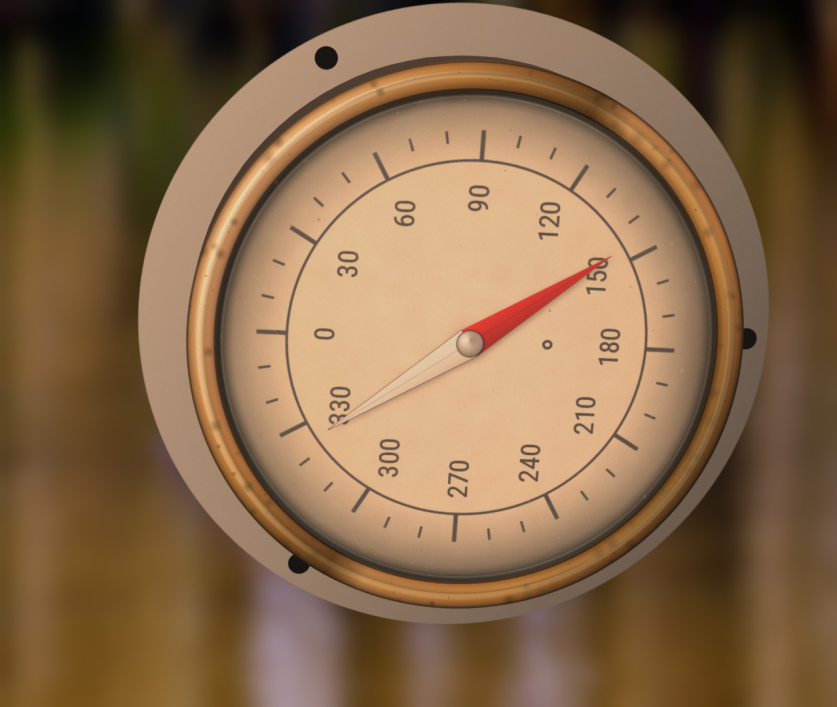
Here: 145°
